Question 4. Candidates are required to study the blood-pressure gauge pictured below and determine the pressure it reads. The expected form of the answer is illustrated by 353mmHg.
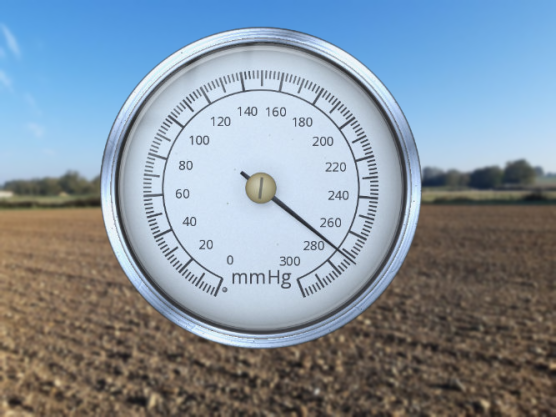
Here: 272mmHg
